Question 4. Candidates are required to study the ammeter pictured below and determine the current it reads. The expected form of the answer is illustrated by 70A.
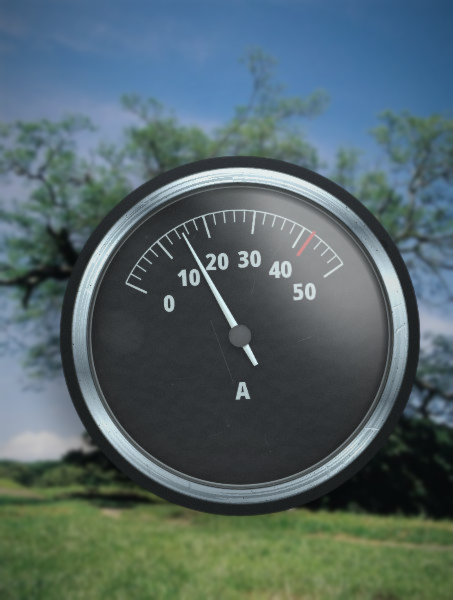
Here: 15A
